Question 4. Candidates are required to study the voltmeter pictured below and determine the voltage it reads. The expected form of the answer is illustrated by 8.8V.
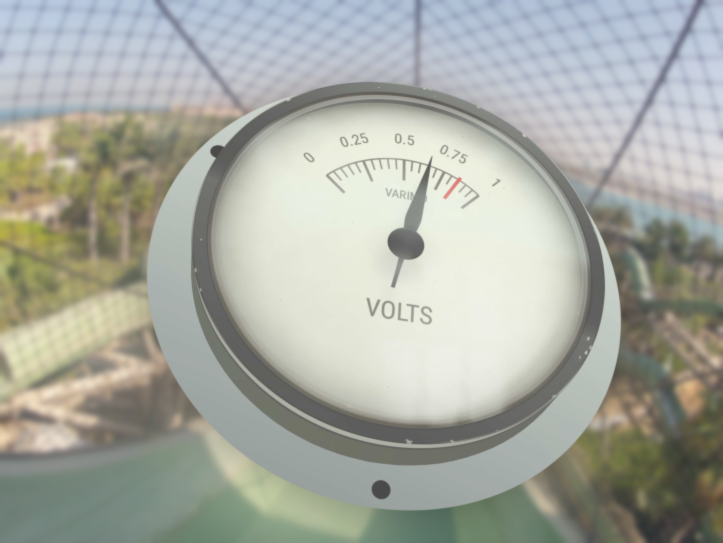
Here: 0.65V
